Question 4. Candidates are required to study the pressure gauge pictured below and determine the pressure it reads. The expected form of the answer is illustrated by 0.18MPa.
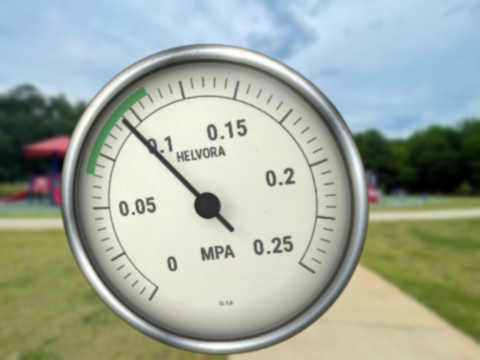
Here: 0.095MPa
